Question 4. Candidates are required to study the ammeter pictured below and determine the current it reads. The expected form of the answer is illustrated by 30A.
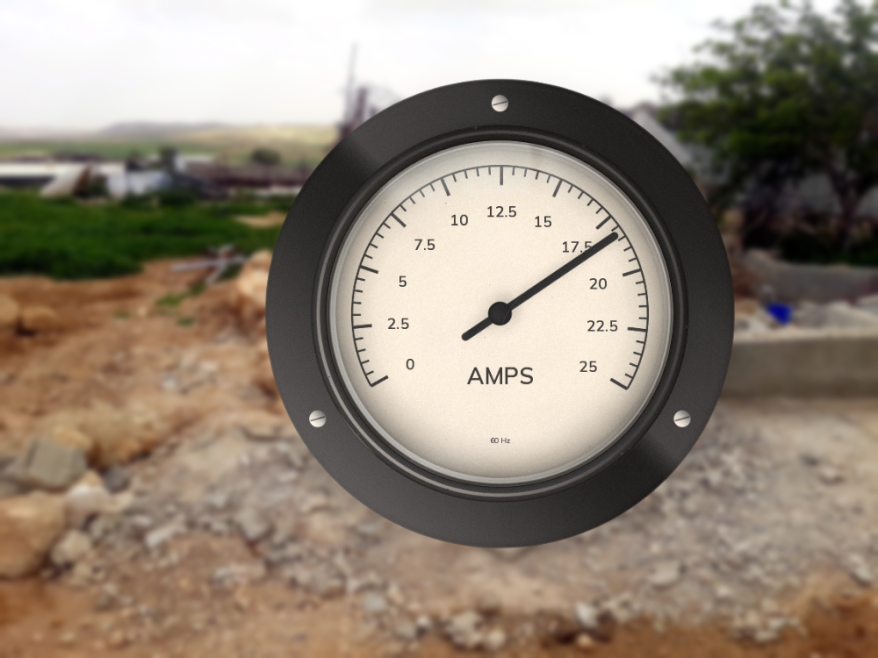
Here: 18.25A
